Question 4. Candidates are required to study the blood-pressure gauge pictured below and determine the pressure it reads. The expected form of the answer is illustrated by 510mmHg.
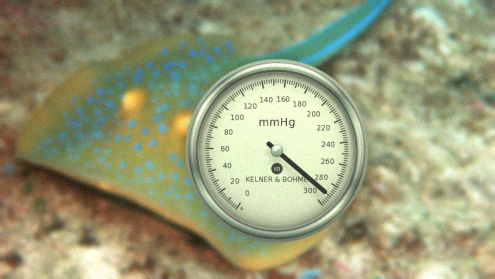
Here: 290mmHg
